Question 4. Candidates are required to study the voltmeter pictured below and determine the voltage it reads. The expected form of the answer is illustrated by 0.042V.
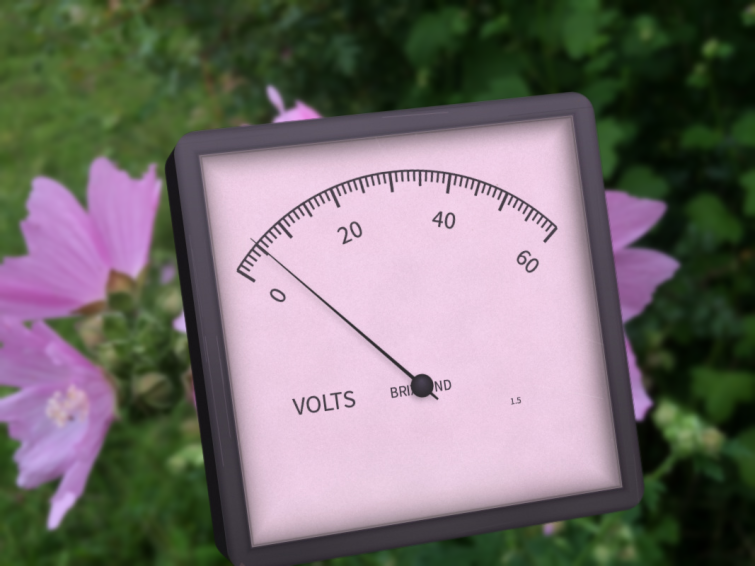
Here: 5V
